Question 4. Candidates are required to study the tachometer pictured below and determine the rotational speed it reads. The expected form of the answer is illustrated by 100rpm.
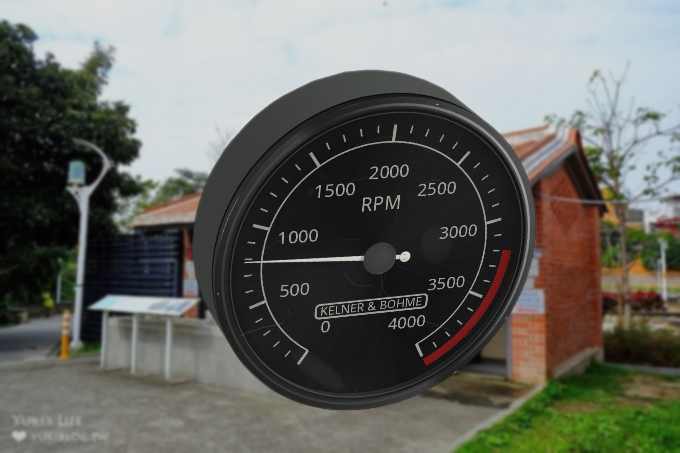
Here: 800rpm
